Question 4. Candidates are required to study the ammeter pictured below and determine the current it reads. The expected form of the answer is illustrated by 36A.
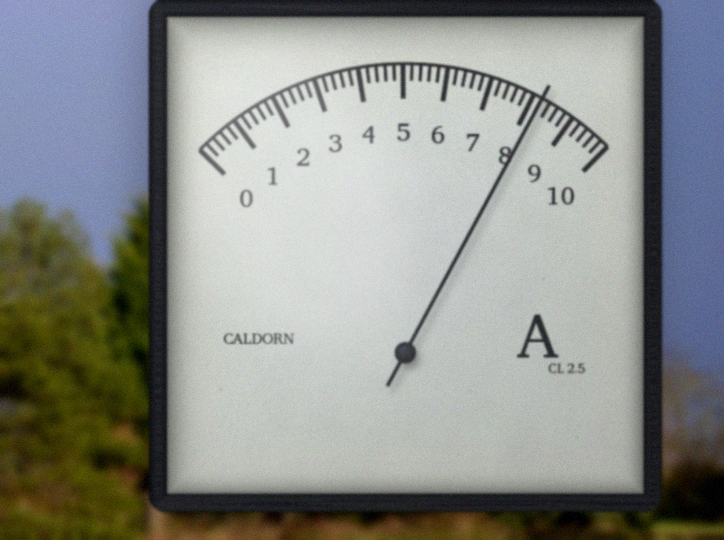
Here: 8.2A
